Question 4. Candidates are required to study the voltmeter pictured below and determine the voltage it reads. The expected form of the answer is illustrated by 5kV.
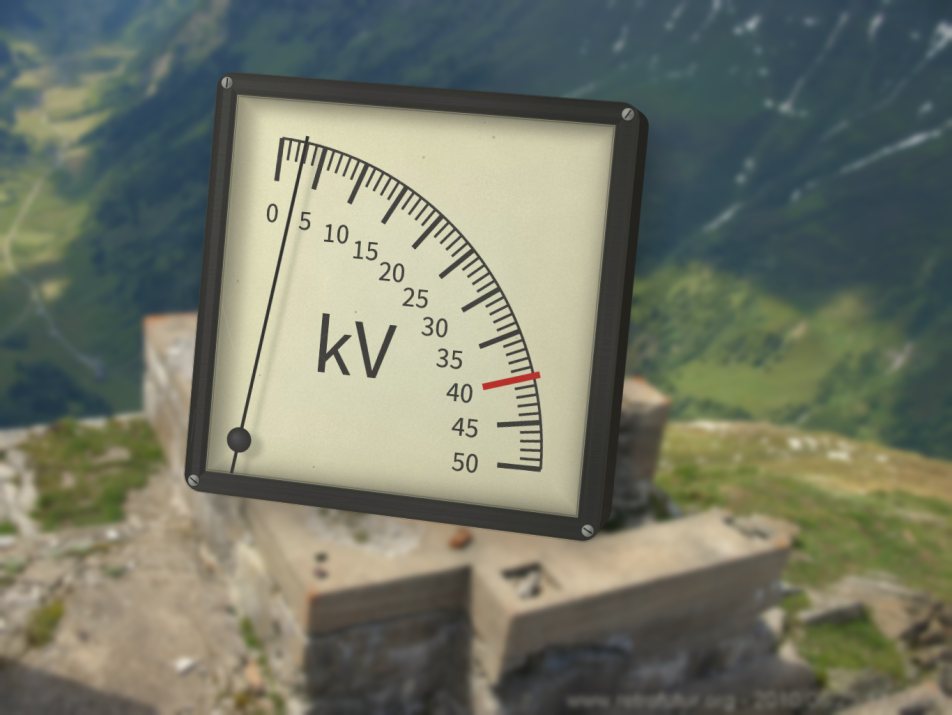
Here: 3kV
